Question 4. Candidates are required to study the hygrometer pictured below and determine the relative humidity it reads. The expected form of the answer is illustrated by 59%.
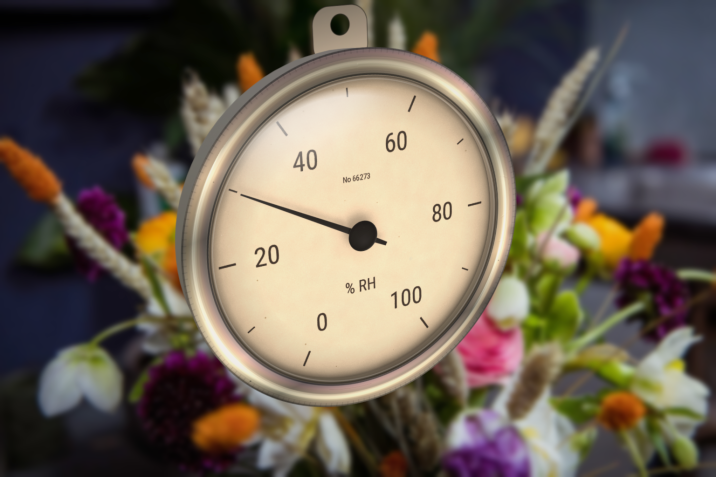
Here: 30%
